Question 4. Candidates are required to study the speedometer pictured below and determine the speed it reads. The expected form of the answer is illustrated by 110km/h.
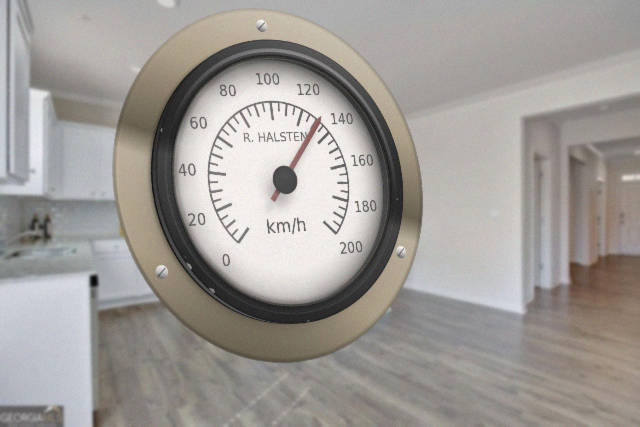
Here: 130km/h
